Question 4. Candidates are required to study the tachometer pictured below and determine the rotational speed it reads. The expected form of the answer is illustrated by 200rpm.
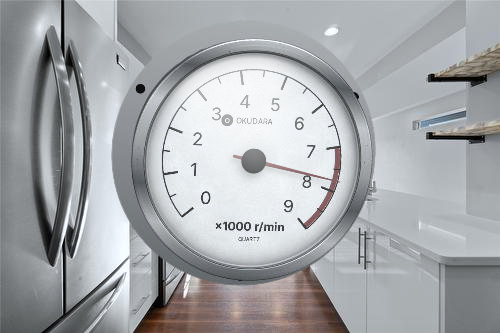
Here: 7750rpm
